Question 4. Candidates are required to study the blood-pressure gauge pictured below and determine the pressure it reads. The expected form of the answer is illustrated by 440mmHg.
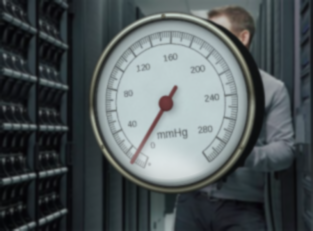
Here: 10mmHg
